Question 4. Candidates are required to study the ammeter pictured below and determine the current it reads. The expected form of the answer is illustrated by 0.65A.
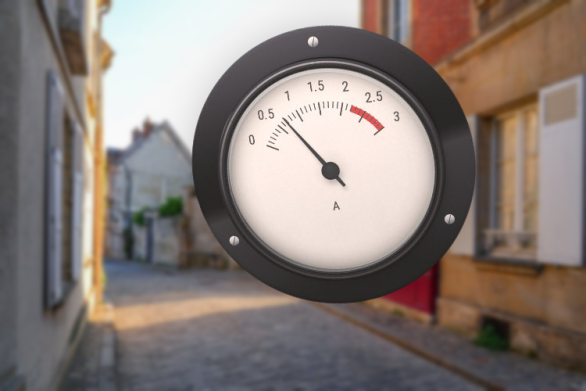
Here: 0.7A
